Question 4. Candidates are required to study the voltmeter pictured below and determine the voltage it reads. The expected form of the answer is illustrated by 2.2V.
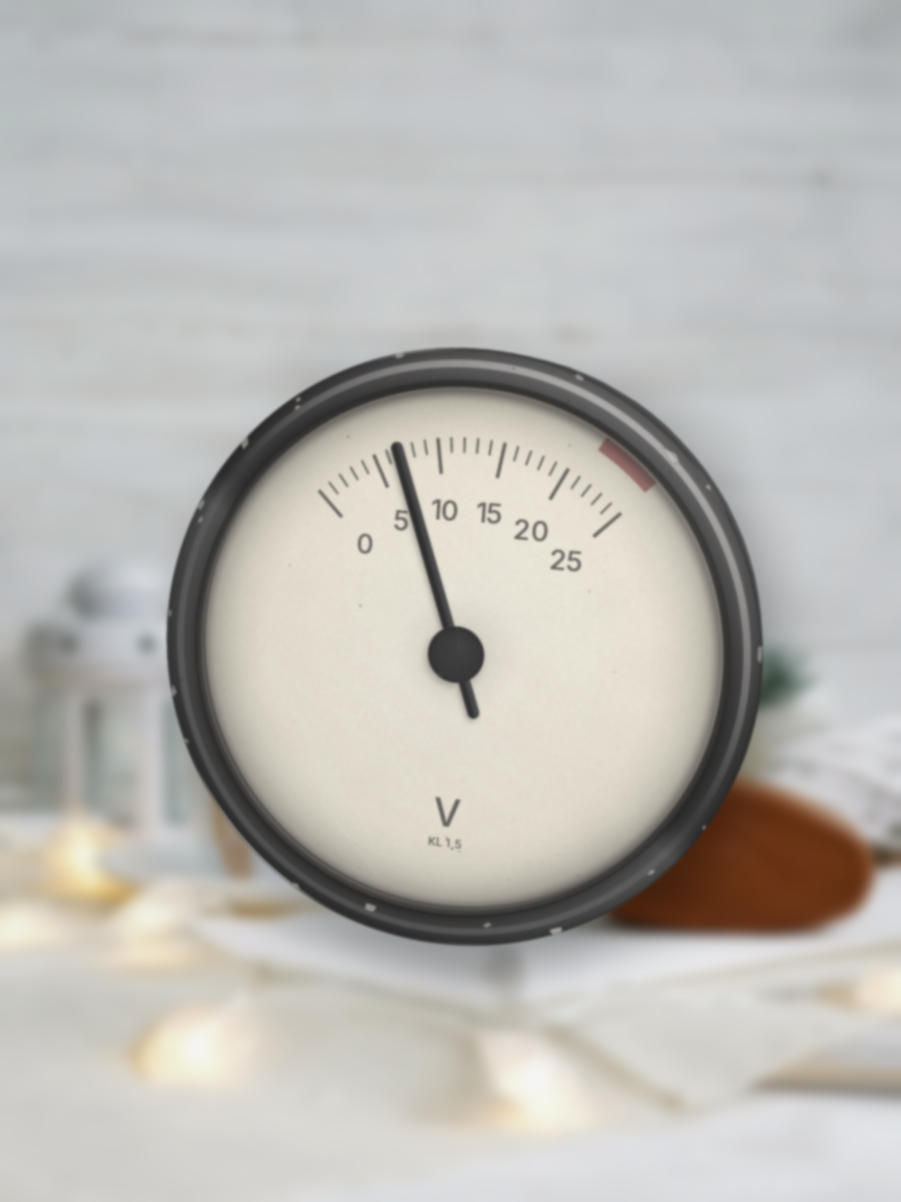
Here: 7V
